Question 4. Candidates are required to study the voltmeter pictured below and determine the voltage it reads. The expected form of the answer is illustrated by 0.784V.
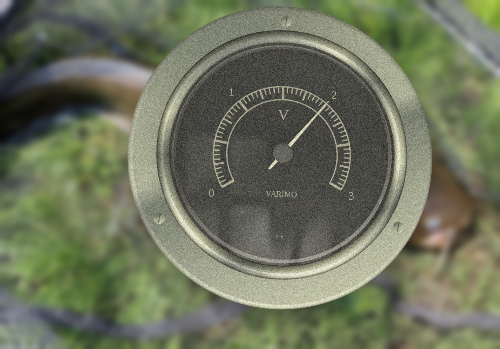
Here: 2V
